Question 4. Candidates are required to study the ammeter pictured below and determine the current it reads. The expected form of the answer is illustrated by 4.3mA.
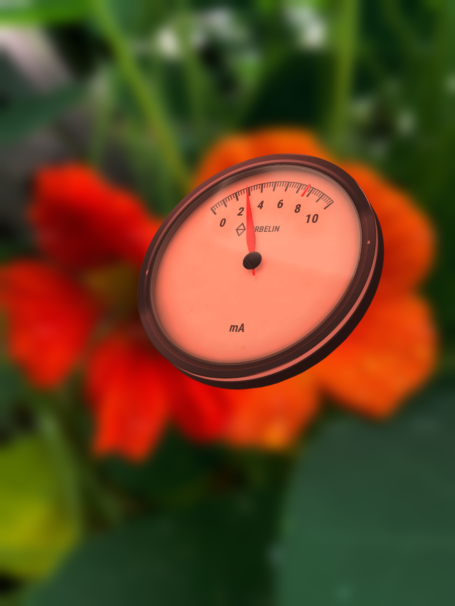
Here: 3mA
